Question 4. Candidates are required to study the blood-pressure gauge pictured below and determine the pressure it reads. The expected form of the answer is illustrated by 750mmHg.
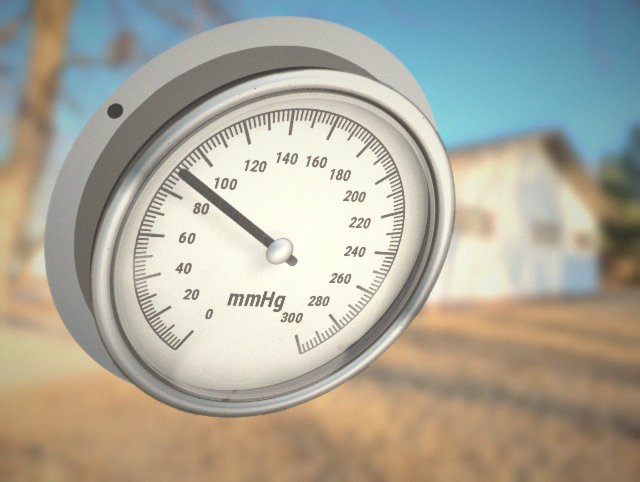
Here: 90mmHg
